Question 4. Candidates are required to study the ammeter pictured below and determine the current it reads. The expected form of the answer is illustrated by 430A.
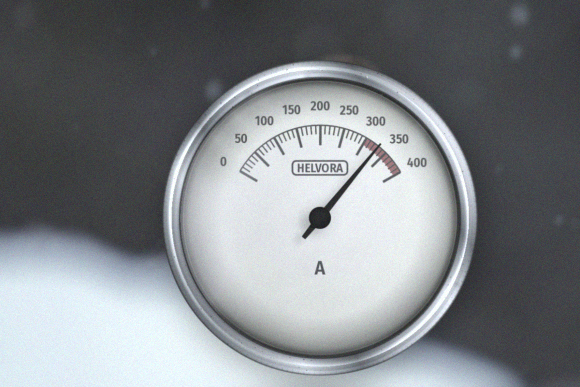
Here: 330A
